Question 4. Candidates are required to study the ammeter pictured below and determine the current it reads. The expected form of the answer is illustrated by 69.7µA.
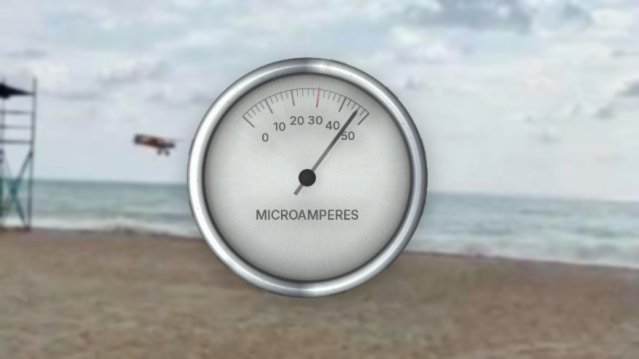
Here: 46µA
